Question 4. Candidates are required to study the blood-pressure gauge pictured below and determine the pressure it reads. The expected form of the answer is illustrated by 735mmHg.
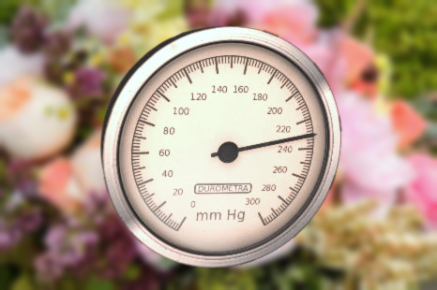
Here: 230mmHg
